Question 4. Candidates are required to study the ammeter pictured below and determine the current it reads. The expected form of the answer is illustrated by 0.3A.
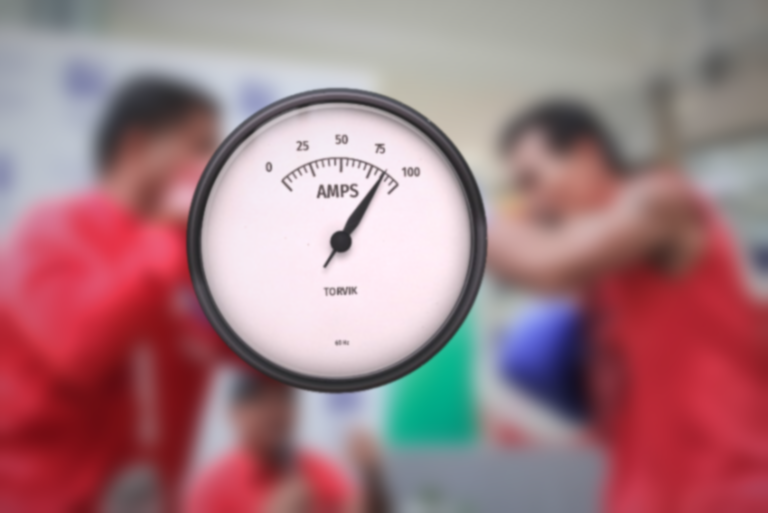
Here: 85A
